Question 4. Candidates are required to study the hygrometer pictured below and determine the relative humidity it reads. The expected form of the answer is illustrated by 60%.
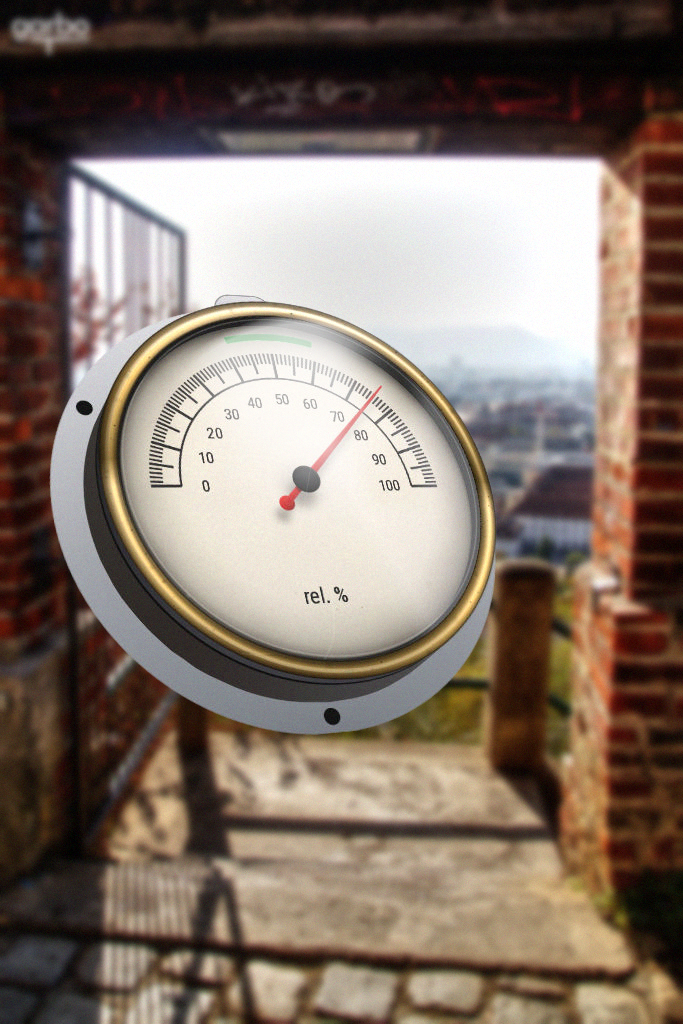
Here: 75%
